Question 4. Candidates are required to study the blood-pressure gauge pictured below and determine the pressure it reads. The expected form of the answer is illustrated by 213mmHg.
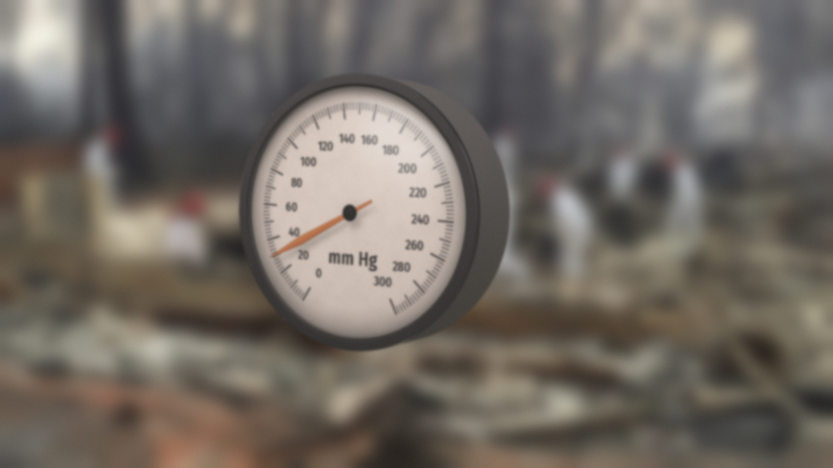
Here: 30mmHg
